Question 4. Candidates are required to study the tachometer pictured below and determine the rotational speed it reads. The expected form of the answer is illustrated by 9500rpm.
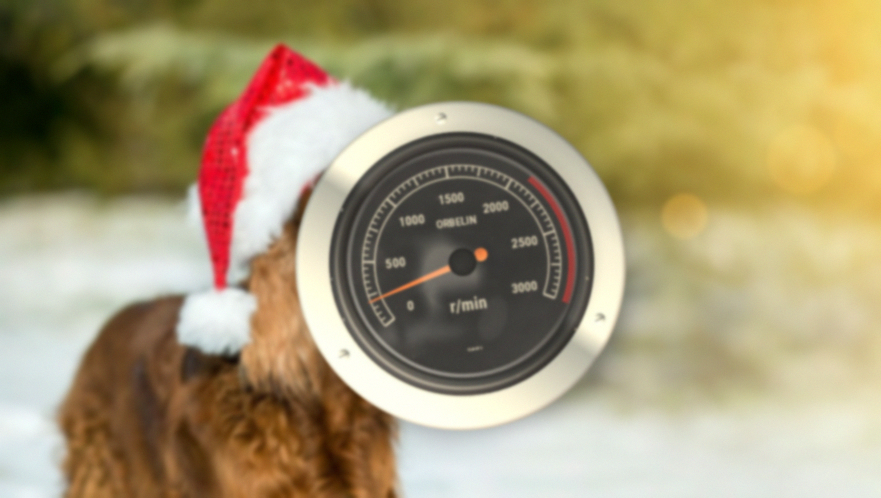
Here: 200rpm
